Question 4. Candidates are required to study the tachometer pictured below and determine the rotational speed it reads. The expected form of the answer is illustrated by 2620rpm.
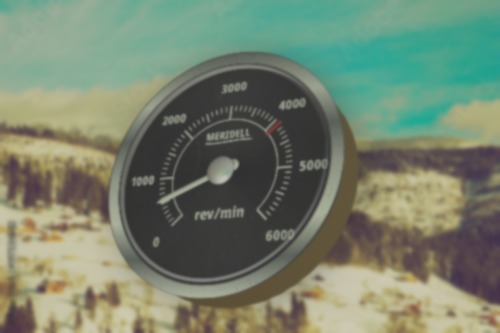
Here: 500rpm
